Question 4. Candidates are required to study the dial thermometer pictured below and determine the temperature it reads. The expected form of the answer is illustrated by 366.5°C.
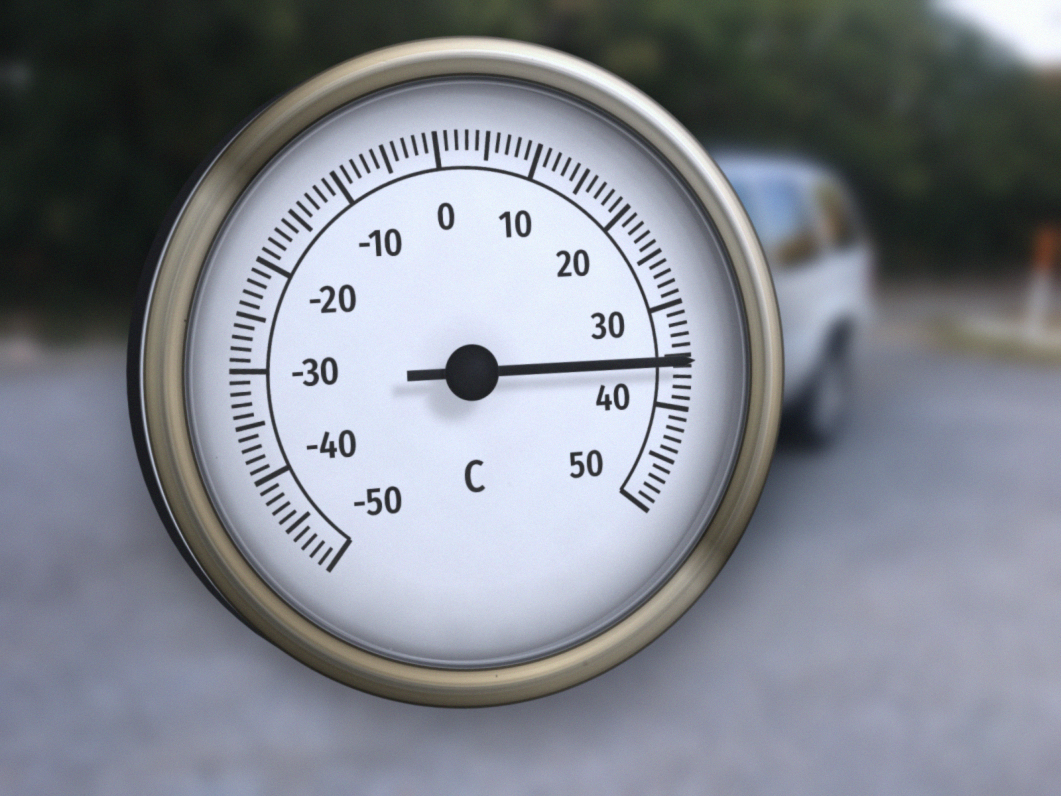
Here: 35.5°C
